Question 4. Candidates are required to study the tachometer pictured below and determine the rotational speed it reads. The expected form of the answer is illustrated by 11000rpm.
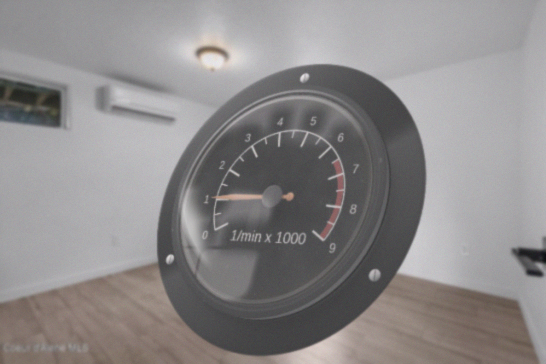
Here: 1000rpm
